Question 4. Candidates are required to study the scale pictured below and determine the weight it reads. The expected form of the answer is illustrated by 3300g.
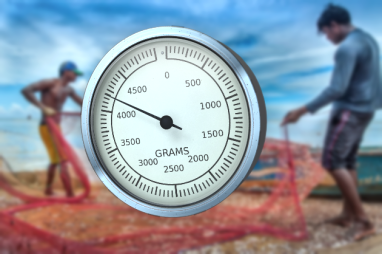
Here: 4200g
